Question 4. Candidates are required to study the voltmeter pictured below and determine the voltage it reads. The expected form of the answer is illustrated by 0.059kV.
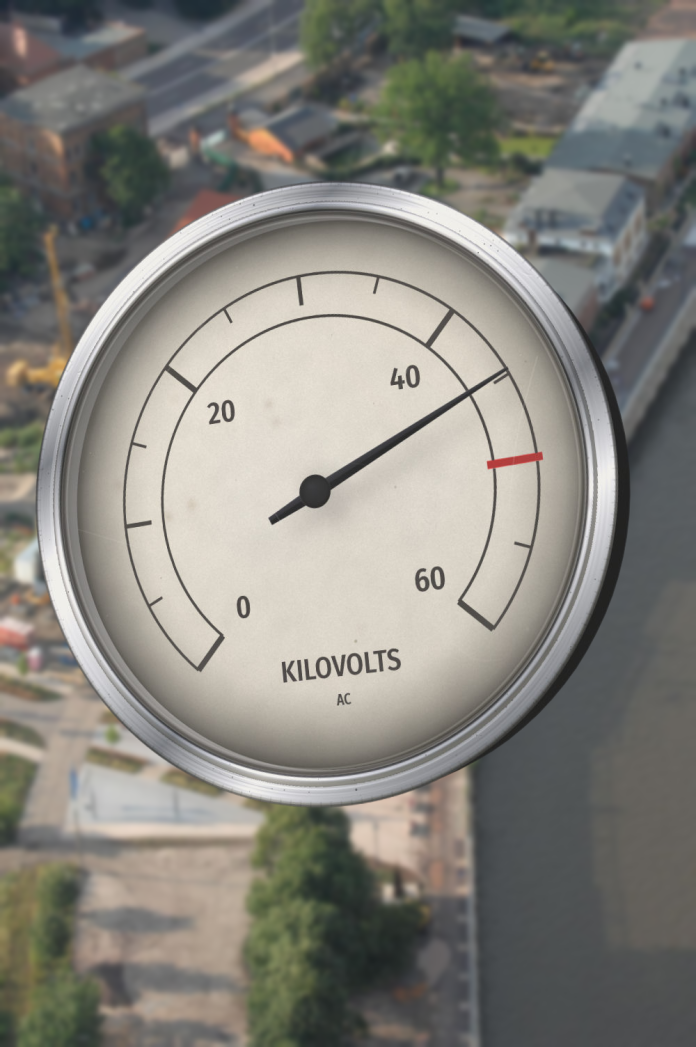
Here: 45kV
